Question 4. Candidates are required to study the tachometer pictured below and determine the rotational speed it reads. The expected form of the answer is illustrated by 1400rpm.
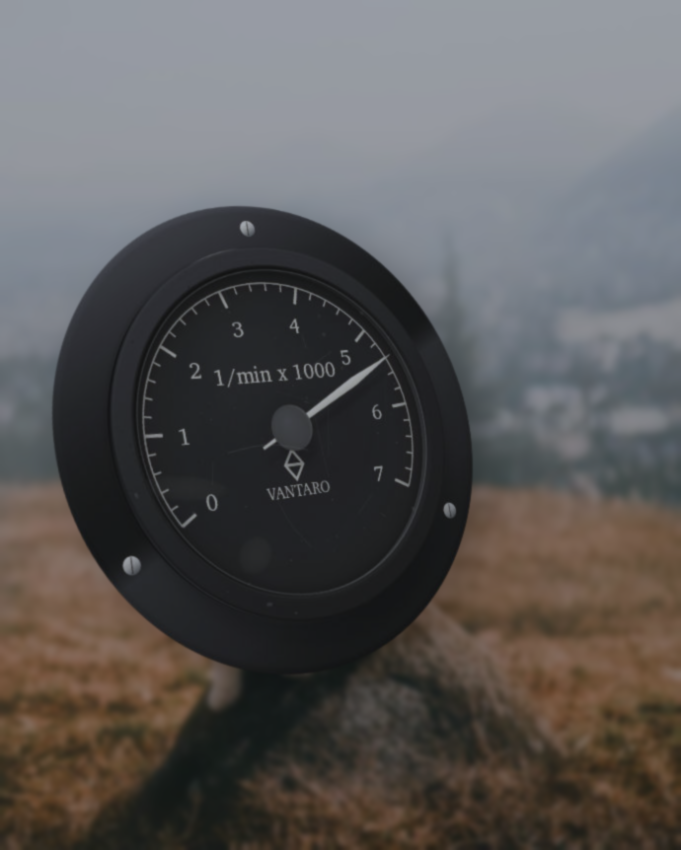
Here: 5400rpm
